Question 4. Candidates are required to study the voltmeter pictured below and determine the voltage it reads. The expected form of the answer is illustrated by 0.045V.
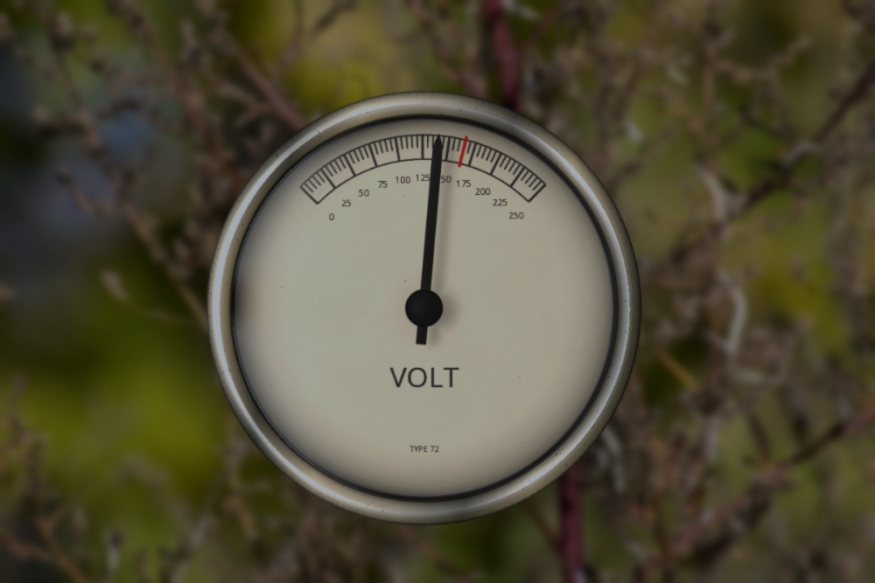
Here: 140V
